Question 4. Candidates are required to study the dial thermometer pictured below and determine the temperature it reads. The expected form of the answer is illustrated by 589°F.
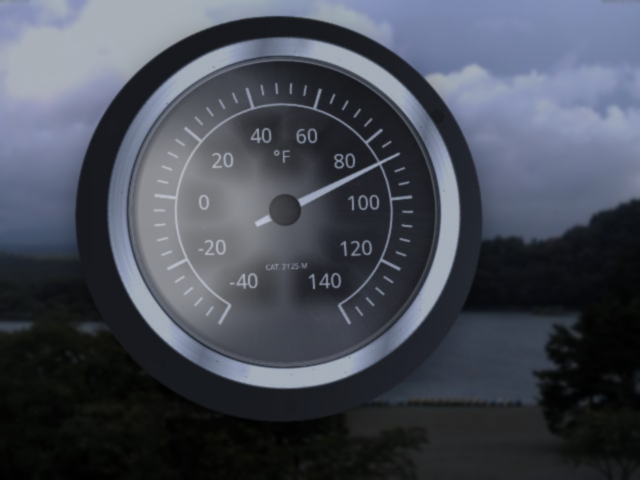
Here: 88°F
